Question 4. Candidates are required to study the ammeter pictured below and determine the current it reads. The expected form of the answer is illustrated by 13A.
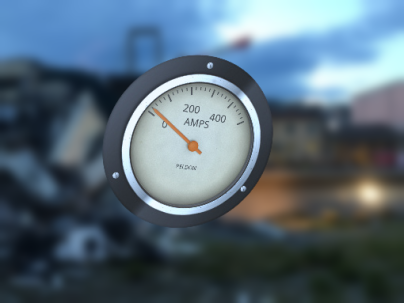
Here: 20A
